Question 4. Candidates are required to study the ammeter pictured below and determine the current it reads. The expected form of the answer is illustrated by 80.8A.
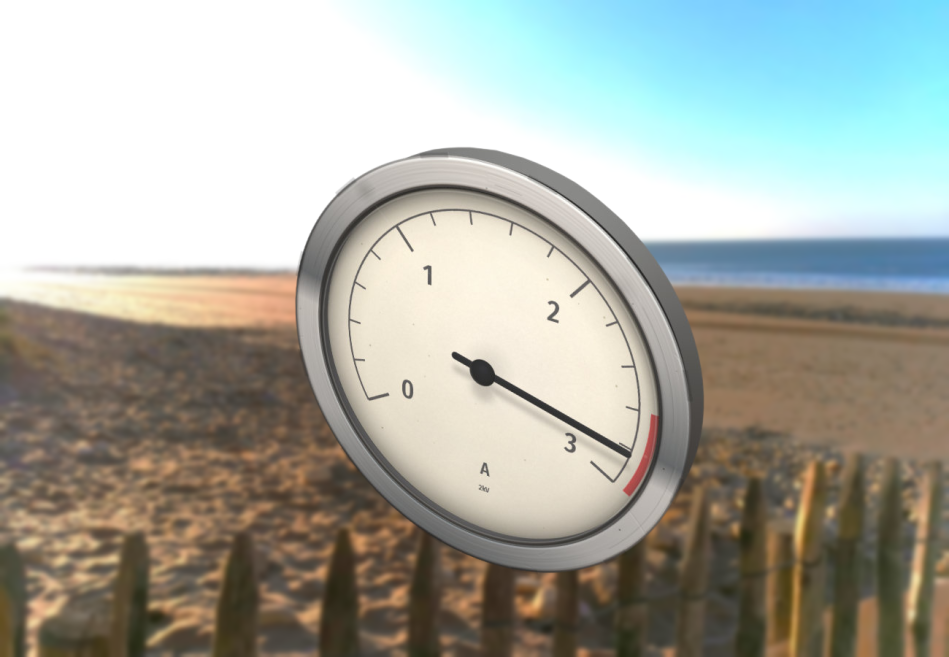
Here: 2.8A
